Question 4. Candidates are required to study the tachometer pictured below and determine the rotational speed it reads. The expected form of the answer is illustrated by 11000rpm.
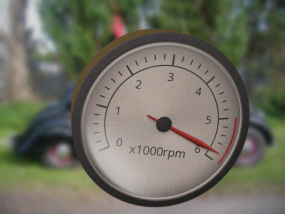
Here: 5800rpm
